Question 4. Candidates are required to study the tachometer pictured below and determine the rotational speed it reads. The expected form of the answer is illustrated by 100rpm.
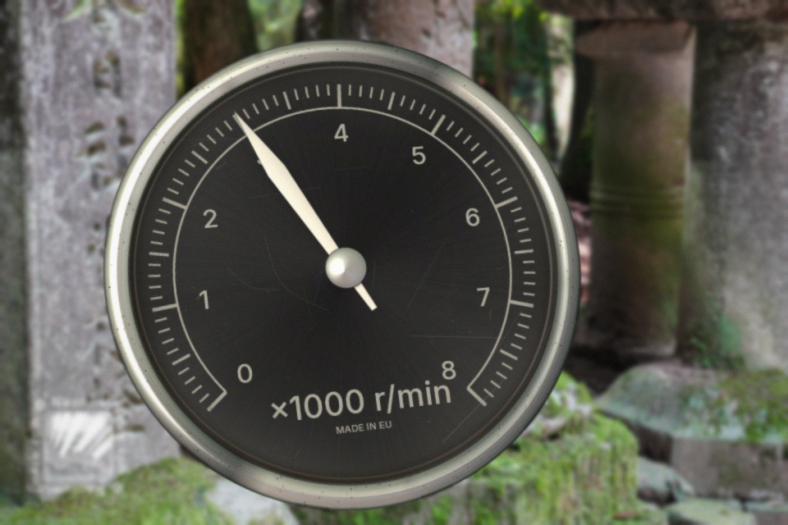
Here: 3000rpm
